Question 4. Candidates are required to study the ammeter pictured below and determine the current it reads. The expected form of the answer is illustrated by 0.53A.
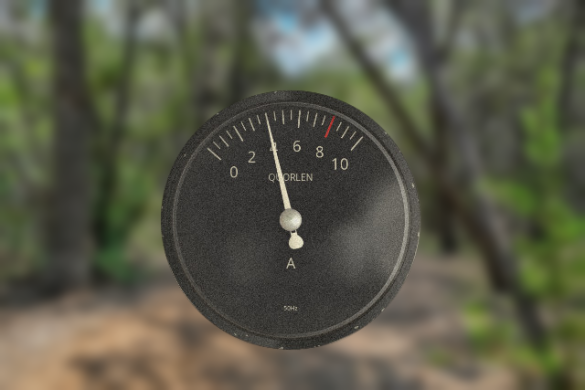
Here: 4A
